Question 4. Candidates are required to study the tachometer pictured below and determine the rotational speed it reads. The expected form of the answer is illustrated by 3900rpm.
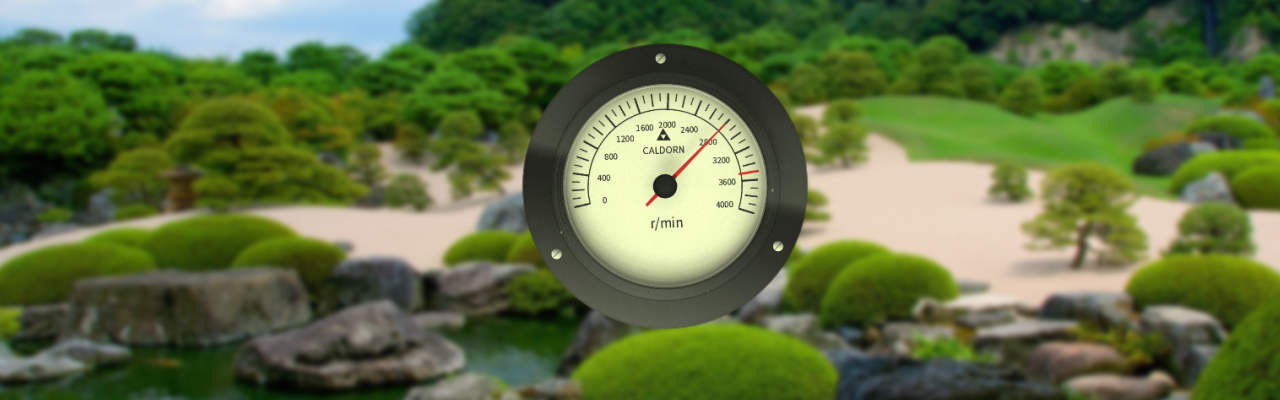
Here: 2800rpm
